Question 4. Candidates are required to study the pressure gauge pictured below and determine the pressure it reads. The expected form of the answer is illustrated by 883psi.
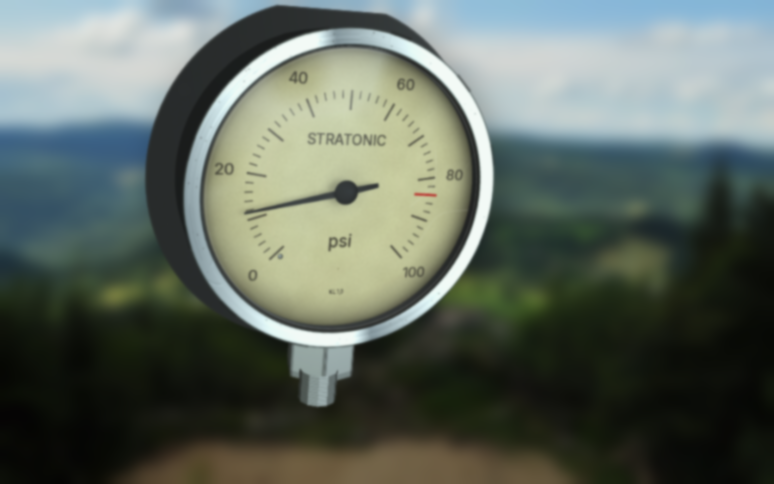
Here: 12psi
